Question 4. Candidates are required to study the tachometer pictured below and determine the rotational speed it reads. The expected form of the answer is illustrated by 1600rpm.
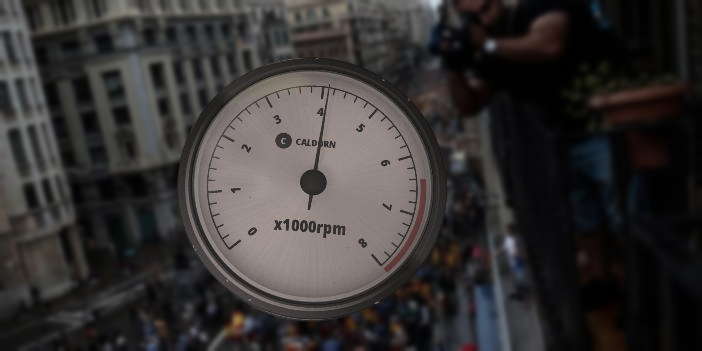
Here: 4100rpm
